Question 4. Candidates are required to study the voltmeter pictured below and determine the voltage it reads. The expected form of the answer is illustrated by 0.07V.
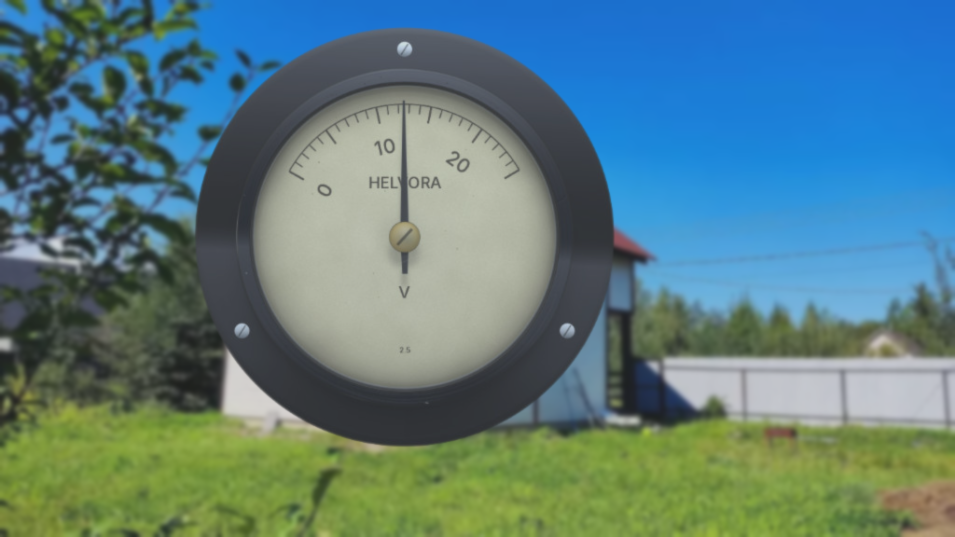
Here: 12.5V
